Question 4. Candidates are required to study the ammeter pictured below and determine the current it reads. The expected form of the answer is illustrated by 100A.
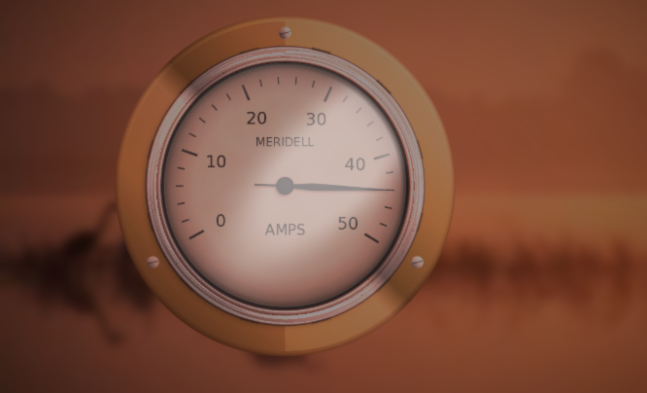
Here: 44A
